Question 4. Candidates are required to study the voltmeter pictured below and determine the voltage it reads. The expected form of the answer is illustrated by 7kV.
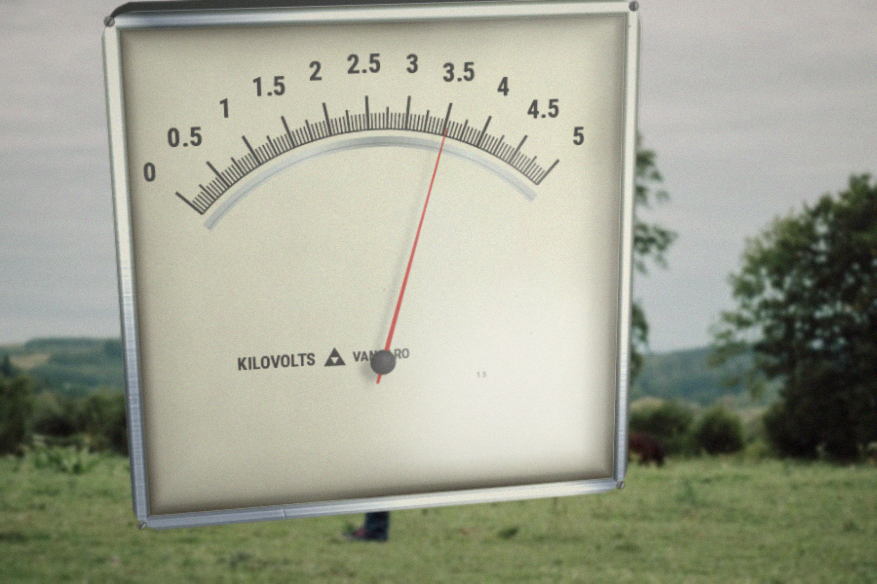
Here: 3.5kV
